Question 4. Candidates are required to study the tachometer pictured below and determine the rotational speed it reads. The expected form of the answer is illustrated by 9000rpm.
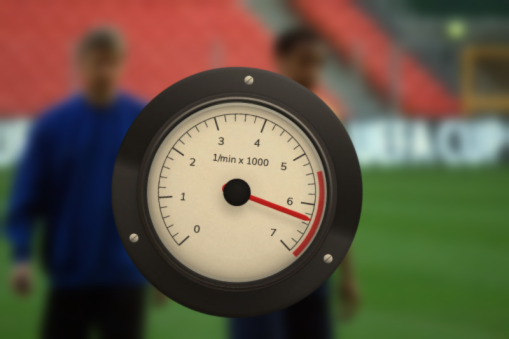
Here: 6300rpm
